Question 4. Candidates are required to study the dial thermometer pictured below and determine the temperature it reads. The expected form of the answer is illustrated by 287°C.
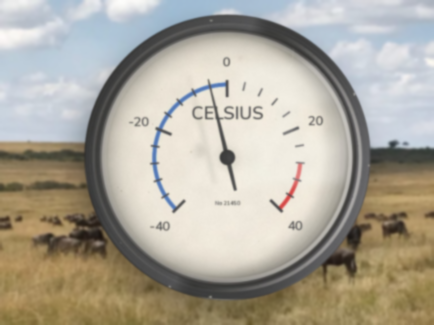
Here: -4°C
